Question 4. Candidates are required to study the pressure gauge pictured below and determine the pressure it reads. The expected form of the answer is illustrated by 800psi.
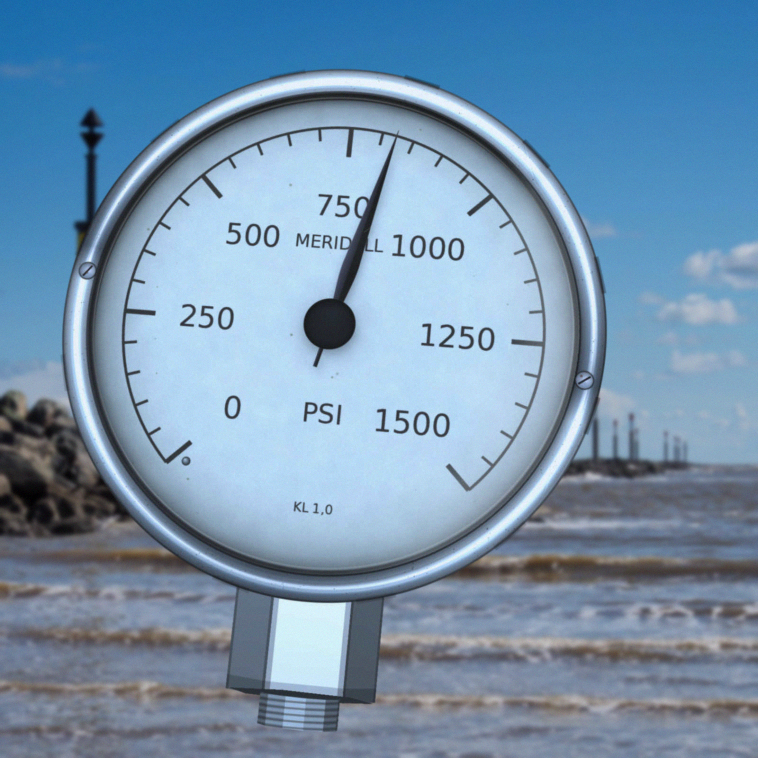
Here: 825psi
